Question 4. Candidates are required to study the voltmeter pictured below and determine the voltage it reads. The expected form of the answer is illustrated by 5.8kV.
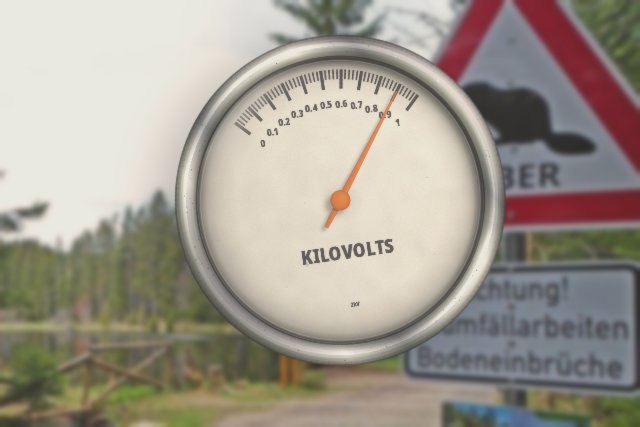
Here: 0.9kV
